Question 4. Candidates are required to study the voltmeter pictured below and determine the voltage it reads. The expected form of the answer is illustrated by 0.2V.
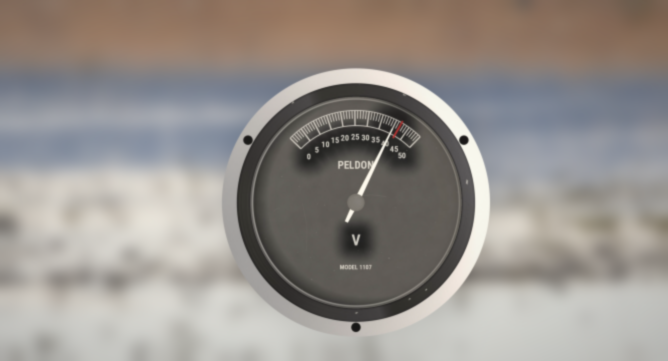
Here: 40V
